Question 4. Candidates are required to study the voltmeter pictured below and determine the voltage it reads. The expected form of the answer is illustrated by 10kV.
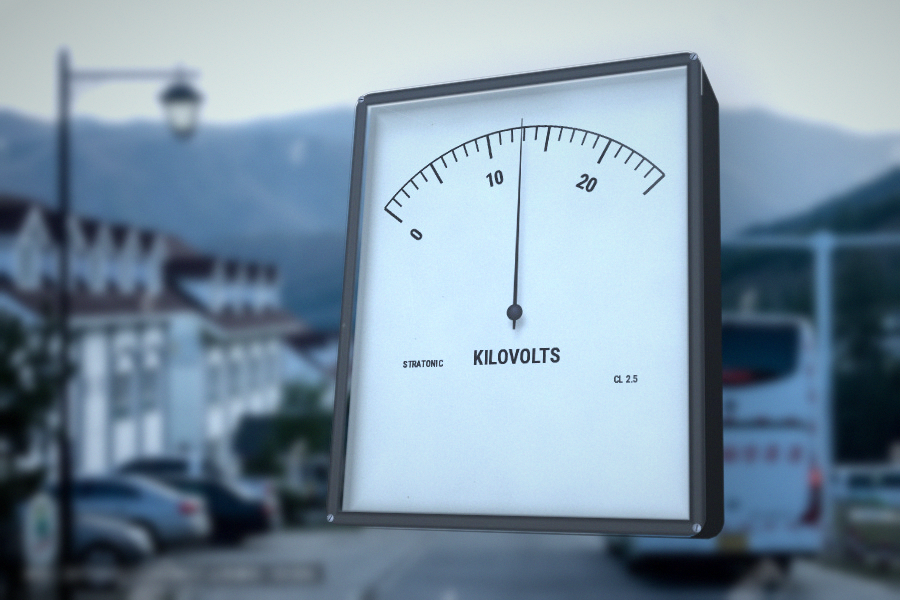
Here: 13kV
